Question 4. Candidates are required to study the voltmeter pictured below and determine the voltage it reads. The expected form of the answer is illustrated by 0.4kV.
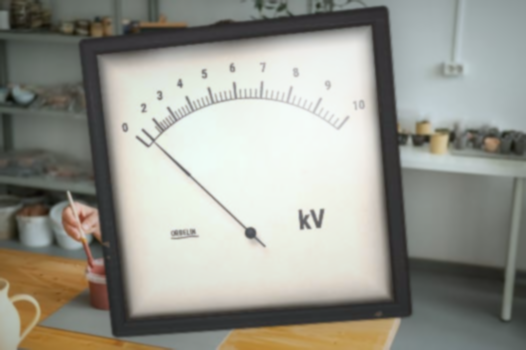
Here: 1kV
